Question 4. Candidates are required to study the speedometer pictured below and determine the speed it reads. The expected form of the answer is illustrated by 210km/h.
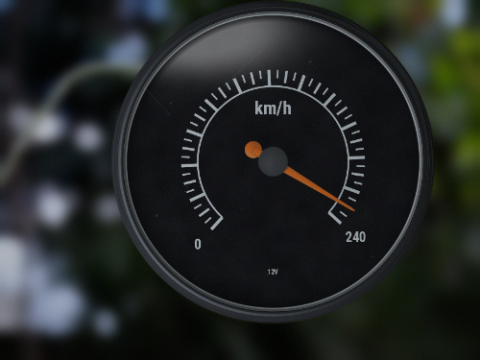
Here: 230km/h
